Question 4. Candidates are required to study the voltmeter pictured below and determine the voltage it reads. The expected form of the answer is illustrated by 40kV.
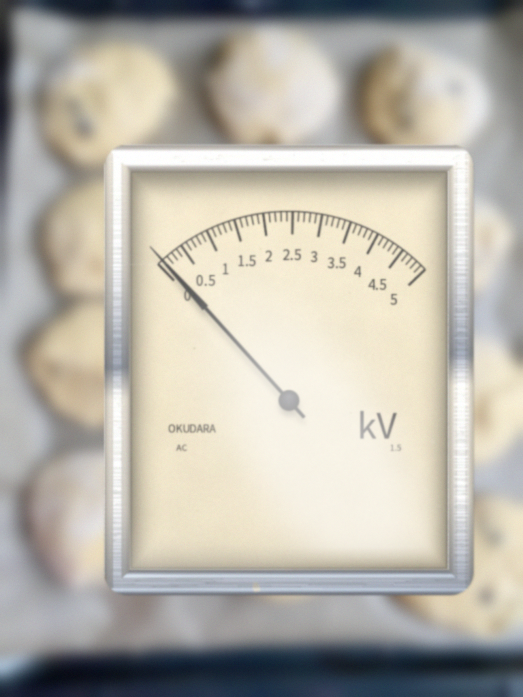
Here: 0.1kV
